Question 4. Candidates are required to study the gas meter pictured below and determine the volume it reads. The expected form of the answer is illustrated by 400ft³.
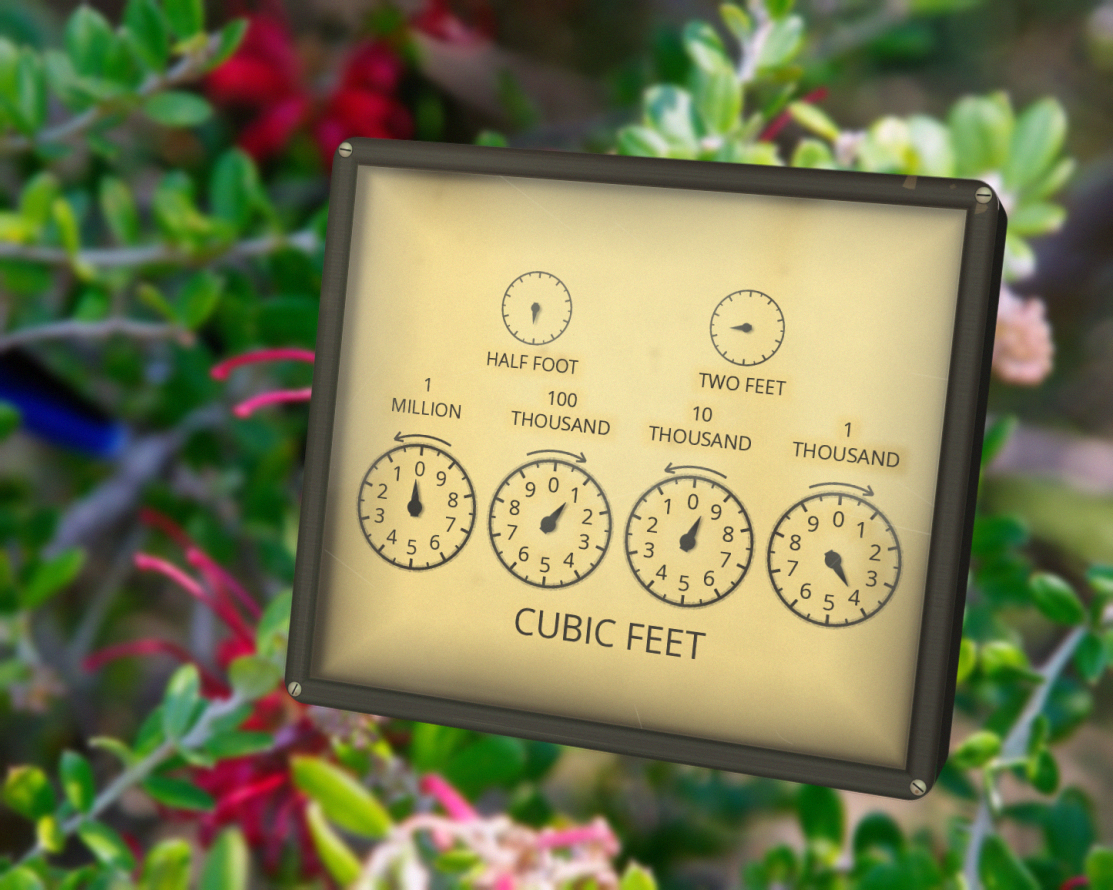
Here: 9400ft³
